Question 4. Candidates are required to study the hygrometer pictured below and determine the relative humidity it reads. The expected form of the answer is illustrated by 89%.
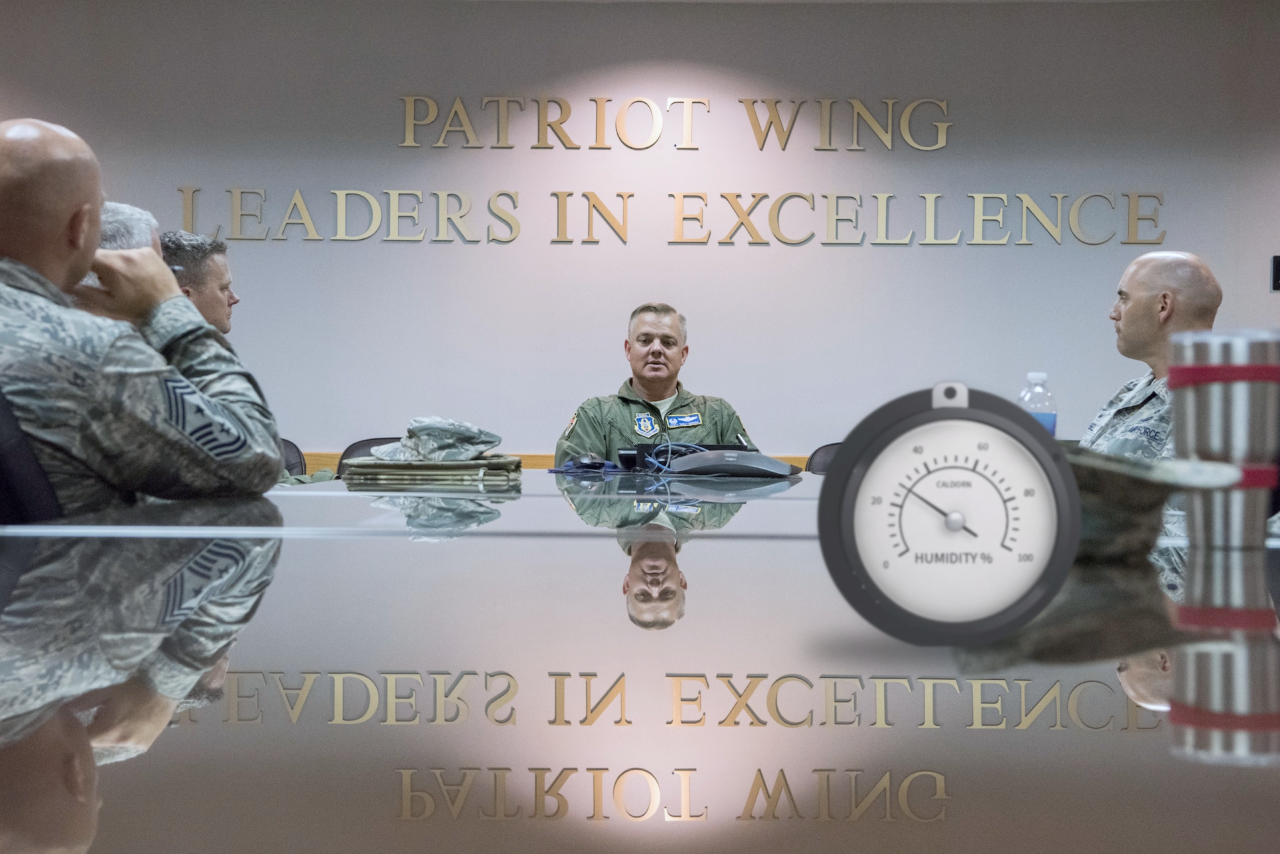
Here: 28%
